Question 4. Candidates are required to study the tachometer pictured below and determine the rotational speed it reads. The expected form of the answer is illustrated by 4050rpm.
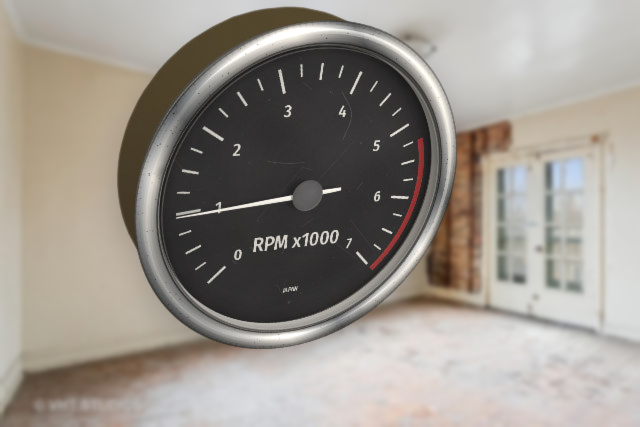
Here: 1000rpm
